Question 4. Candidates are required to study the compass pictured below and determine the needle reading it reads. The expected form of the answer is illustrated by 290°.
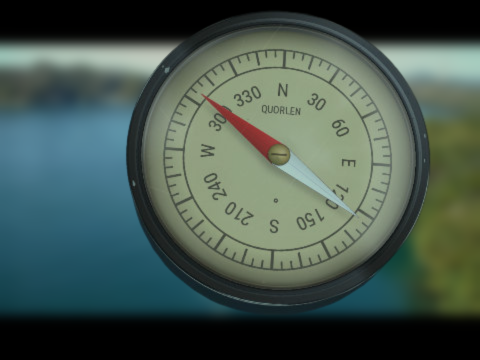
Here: 305°
